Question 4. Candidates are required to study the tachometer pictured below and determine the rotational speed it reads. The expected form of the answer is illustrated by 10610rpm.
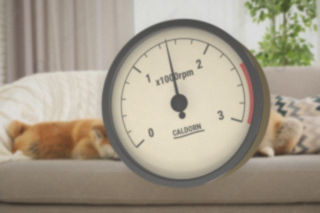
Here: 1500rpm
